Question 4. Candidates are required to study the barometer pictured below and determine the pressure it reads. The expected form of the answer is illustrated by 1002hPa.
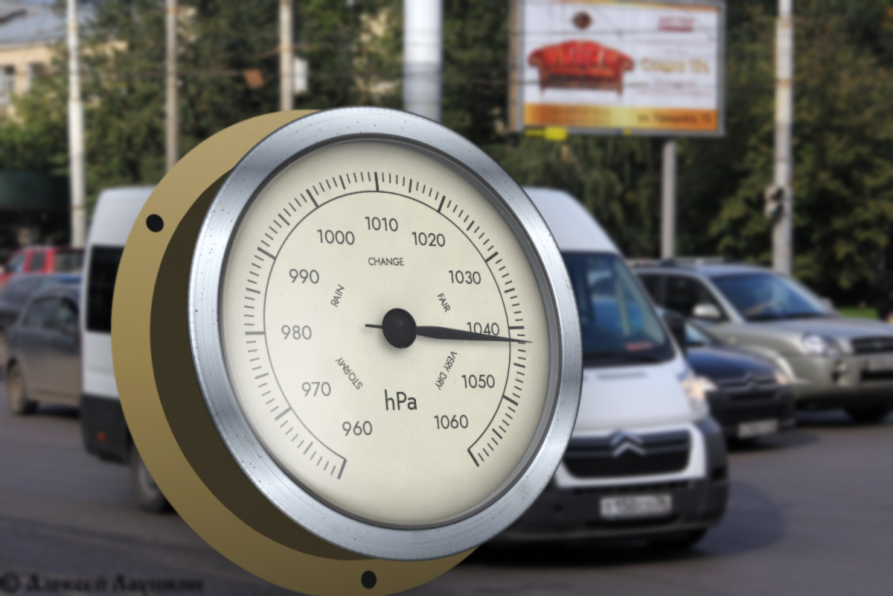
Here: 1042hPa
